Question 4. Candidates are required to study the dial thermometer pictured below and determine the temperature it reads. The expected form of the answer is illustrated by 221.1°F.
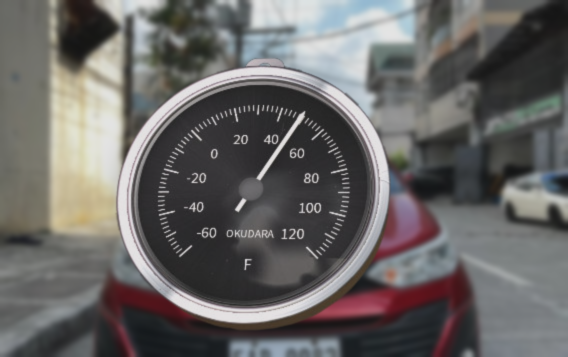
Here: 50°F
